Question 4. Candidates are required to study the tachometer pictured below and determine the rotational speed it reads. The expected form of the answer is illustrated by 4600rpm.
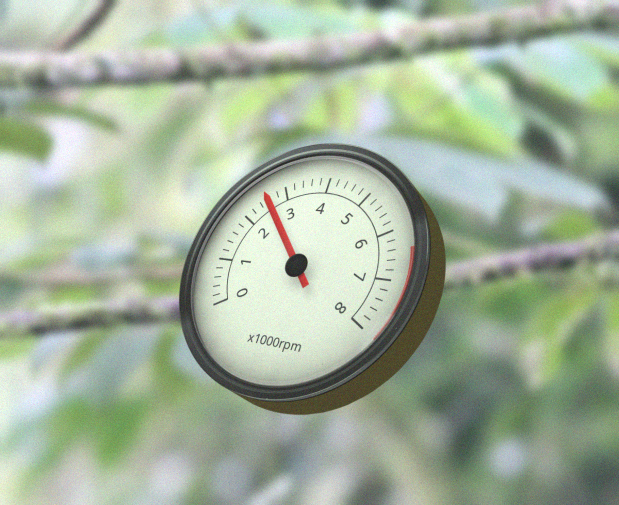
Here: 2600rpm
